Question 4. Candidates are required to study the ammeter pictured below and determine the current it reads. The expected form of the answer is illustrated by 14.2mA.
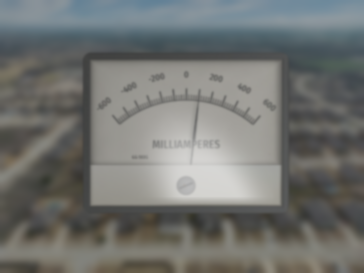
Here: 100mA
